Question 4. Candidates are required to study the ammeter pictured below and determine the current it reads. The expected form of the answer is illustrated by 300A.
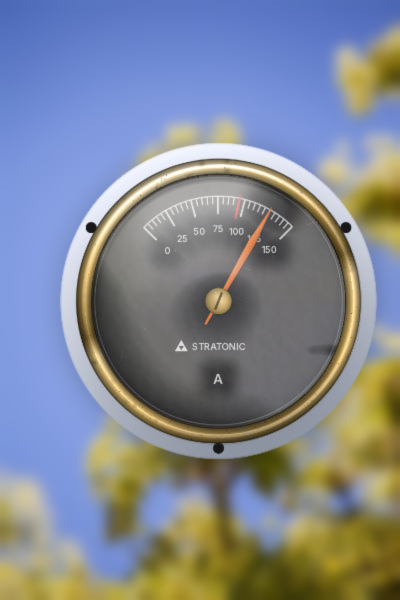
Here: 125A
